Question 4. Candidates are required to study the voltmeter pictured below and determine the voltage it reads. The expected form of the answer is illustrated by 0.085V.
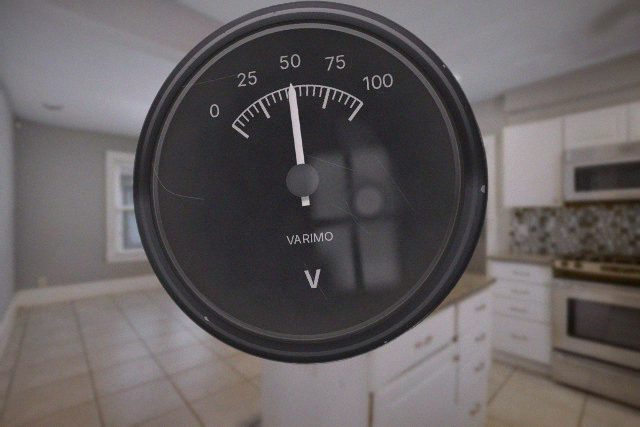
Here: 50V
